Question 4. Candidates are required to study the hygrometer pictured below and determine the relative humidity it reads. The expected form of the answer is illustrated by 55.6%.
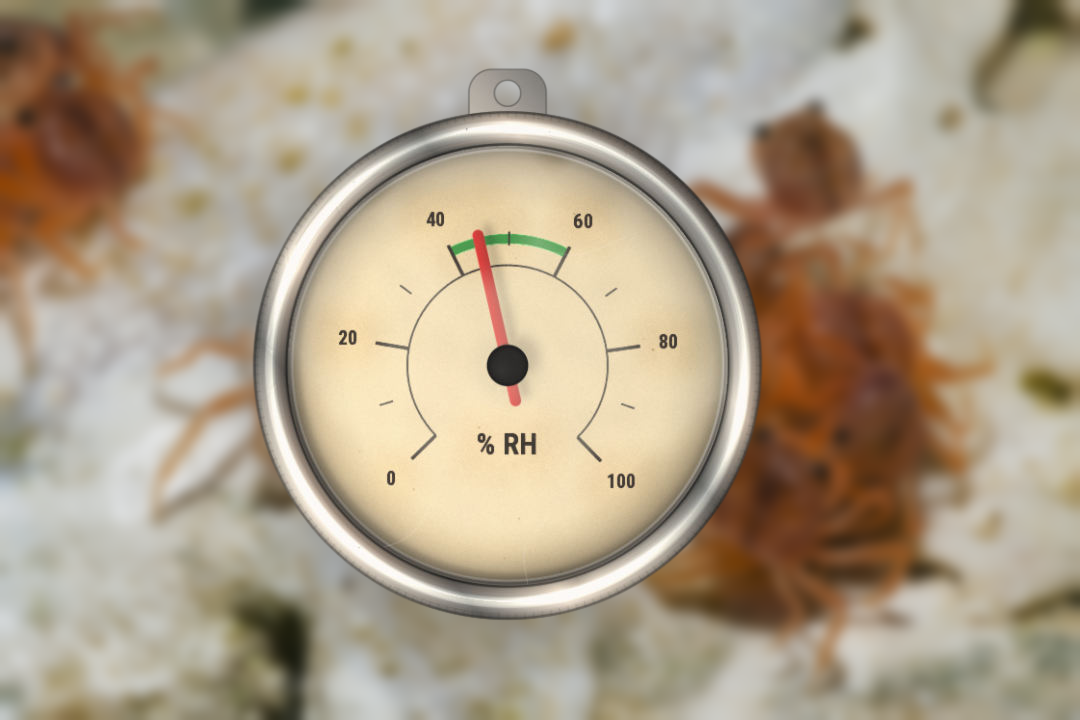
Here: 45%
